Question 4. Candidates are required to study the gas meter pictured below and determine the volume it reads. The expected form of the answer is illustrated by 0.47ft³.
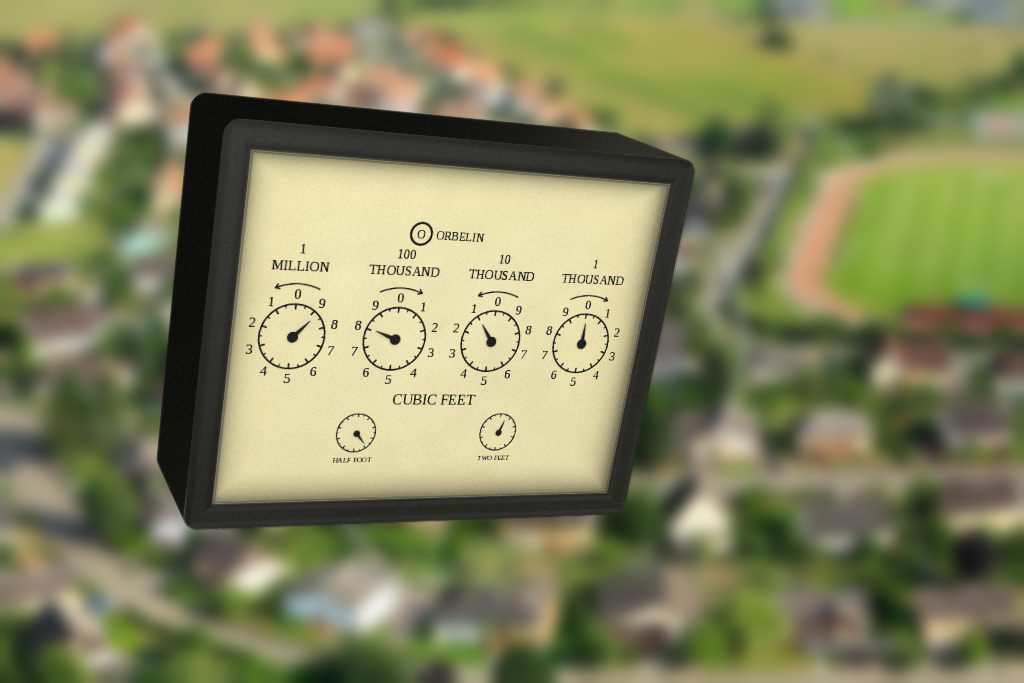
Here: 881000ft³
